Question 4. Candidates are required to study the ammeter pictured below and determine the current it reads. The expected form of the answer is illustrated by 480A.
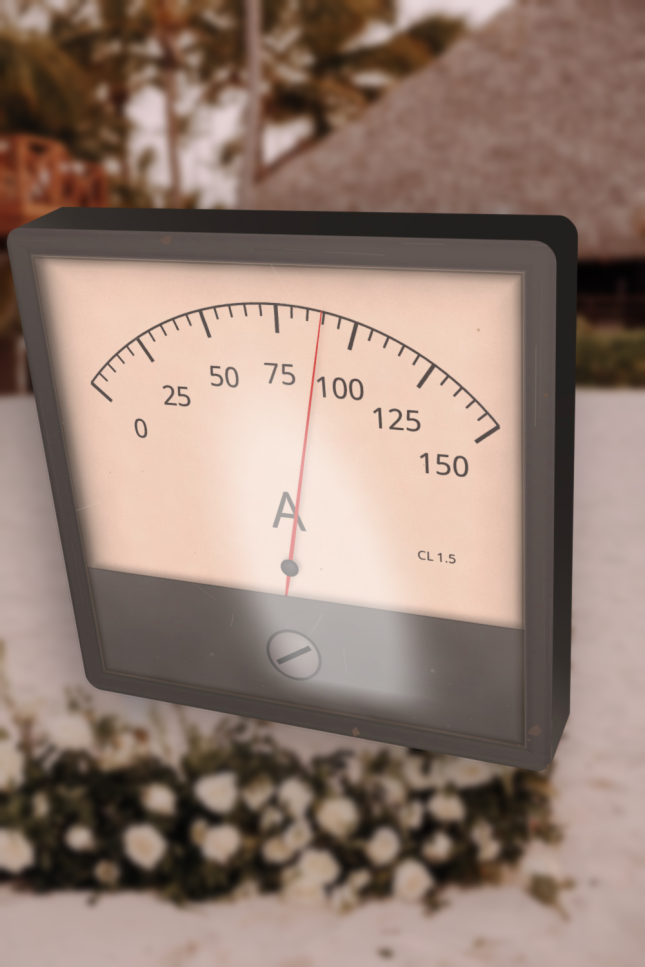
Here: 90A
